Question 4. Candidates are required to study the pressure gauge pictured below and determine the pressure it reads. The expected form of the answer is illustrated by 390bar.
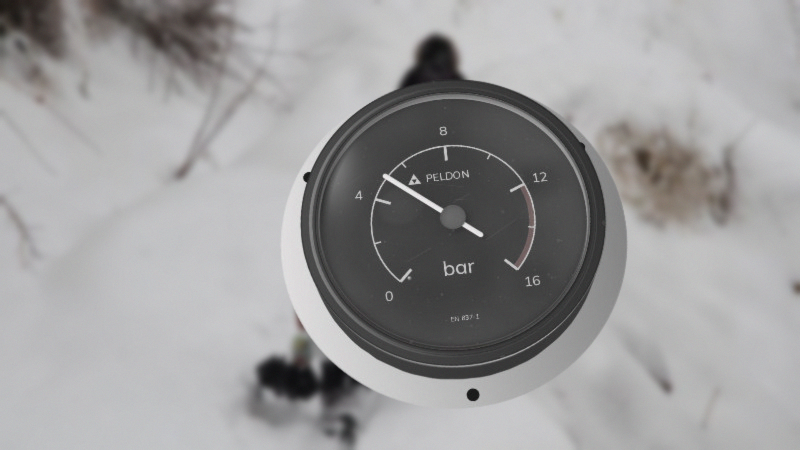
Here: 5bar
